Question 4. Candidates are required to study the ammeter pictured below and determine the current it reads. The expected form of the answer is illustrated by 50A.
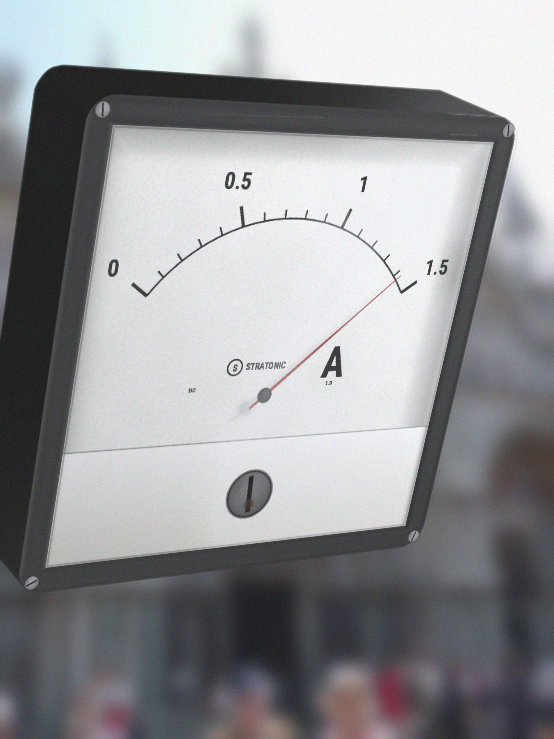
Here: 1.4A
